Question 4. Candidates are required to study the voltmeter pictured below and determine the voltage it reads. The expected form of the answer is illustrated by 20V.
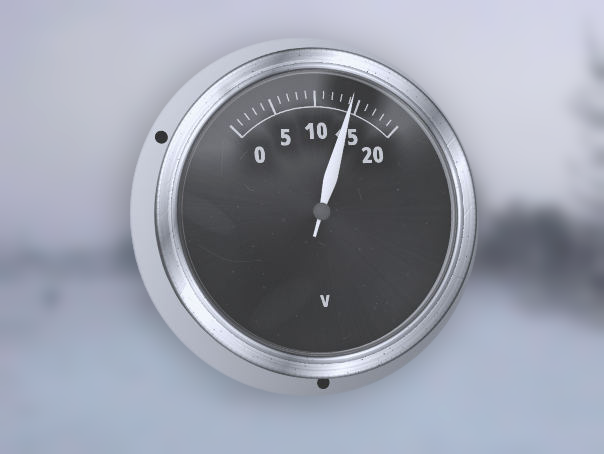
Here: 14V
